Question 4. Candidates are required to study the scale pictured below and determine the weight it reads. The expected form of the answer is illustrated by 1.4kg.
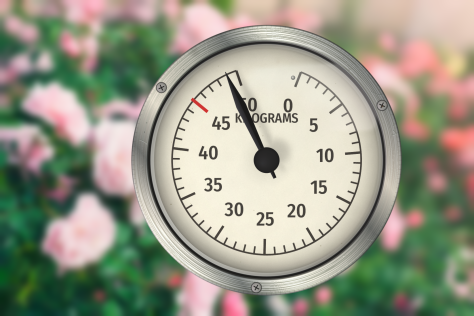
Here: 49kg
